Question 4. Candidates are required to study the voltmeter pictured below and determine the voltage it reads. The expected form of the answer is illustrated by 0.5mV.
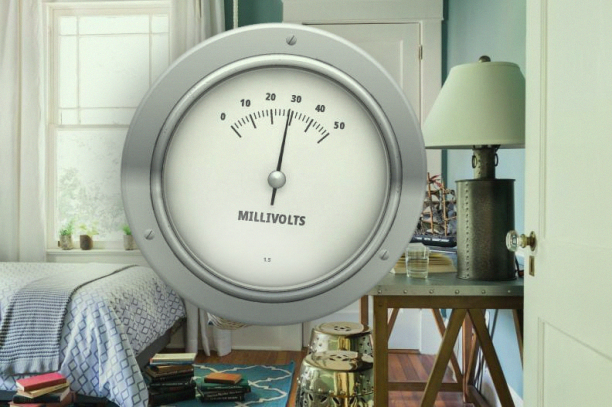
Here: 28mV
